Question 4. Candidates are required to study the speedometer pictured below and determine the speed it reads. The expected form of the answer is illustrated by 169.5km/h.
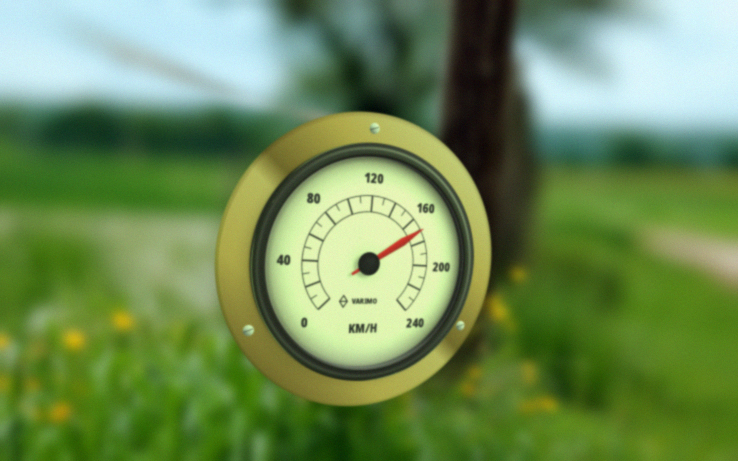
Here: 170km/h
